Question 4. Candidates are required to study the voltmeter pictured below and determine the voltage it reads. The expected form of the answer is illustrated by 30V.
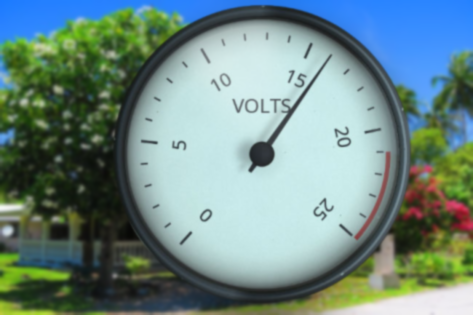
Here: 16V
